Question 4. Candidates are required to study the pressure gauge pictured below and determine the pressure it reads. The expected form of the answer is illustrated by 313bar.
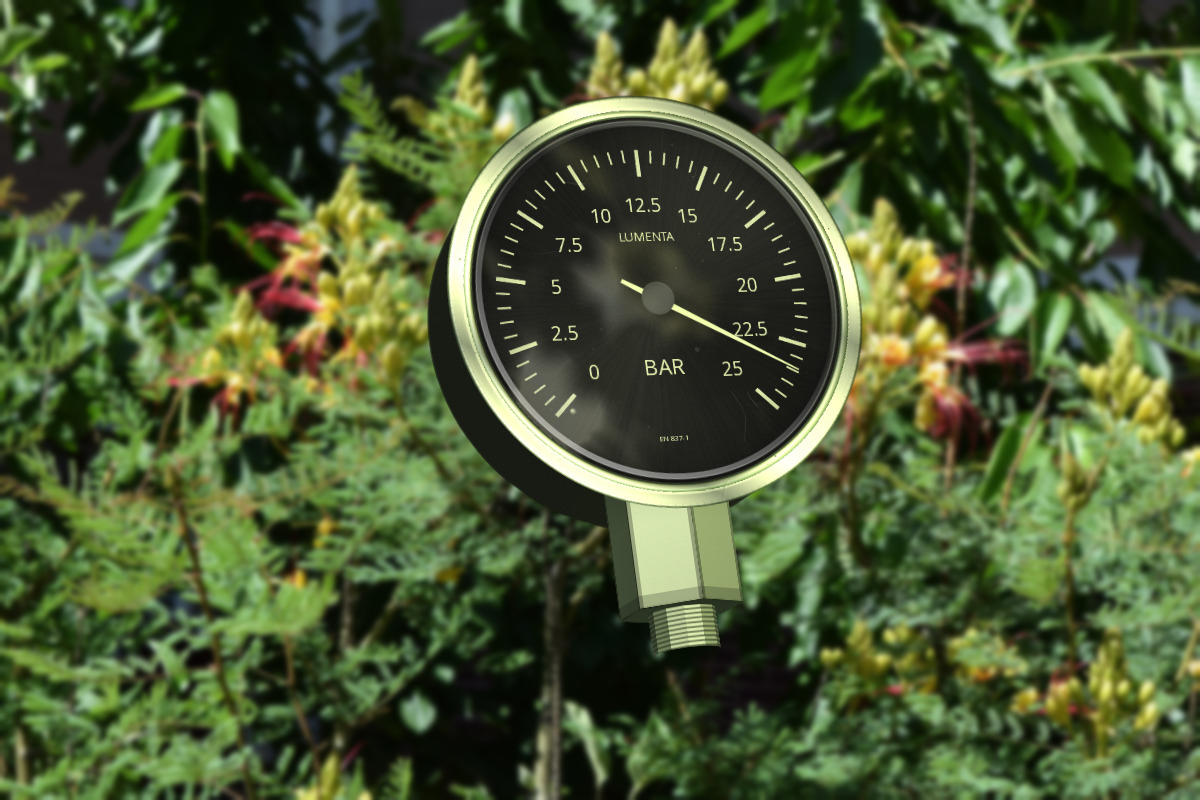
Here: 23.5bar
